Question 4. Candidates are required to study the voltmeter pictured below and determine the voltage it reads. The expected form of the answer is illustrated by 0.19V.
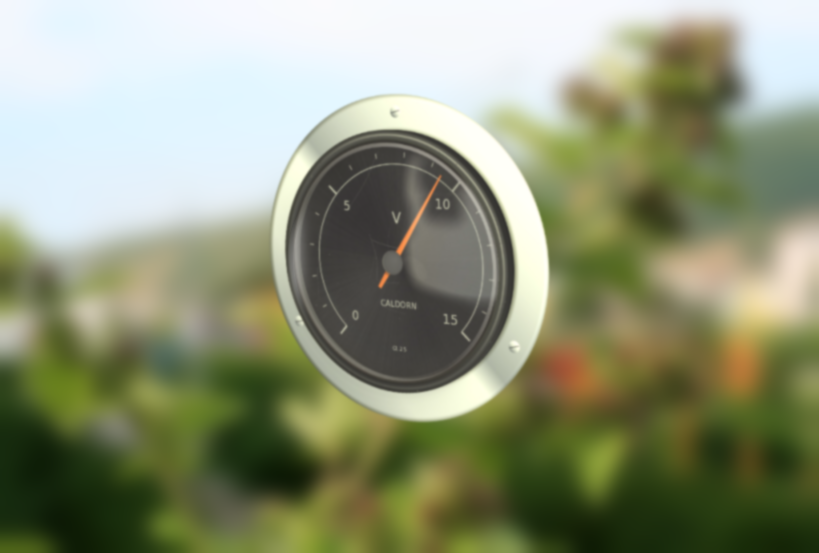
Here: 9.5V
